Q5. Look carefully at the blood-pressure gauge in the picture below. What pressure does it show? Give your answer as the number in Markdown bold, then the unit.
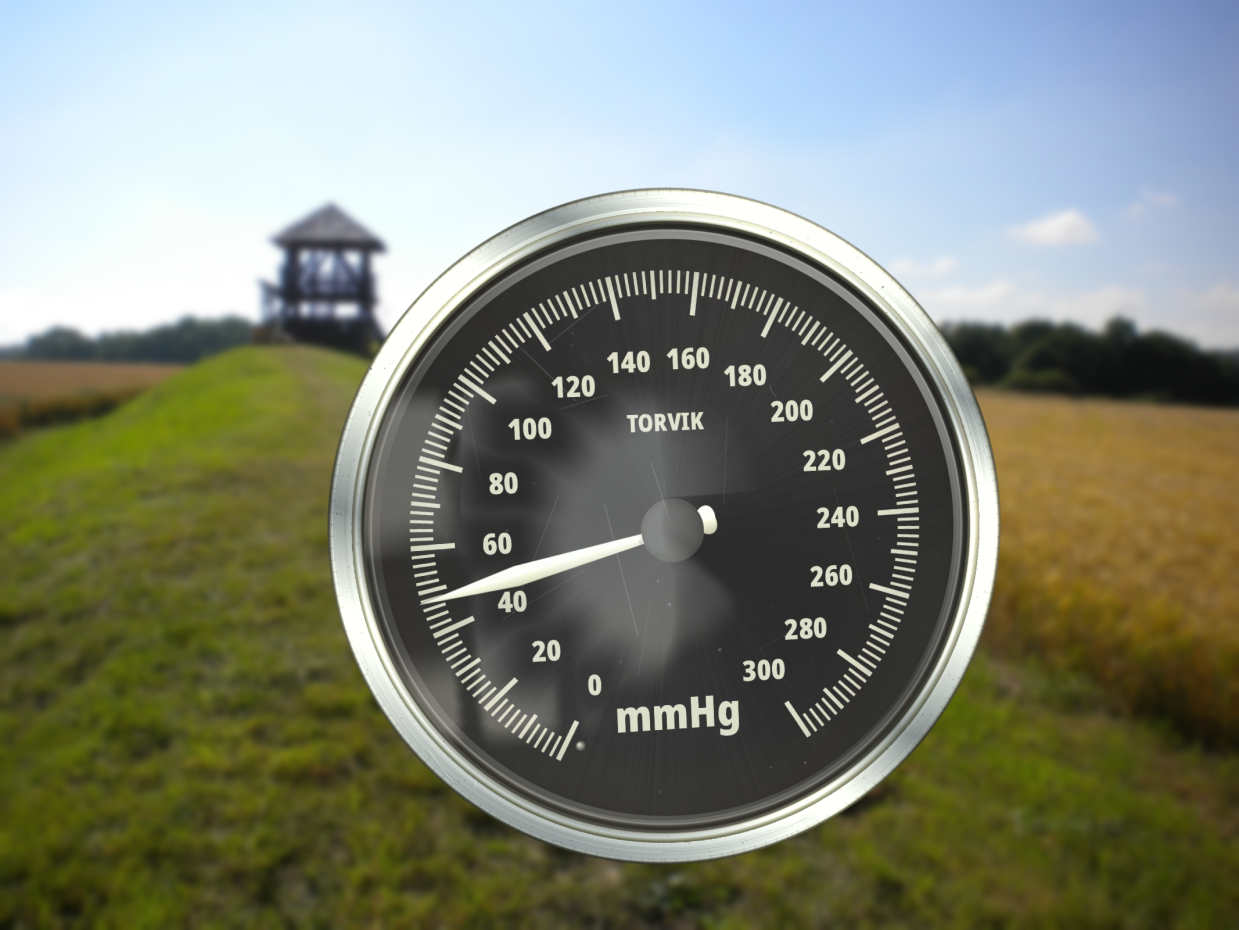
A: **48** mmHg
